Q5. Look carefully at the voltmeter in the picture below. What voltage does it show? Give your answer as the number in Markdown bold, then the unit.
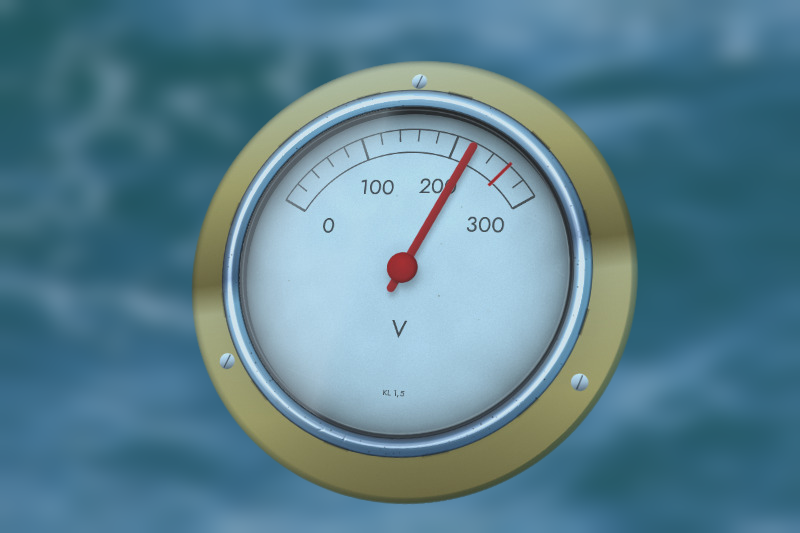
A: **220** V
